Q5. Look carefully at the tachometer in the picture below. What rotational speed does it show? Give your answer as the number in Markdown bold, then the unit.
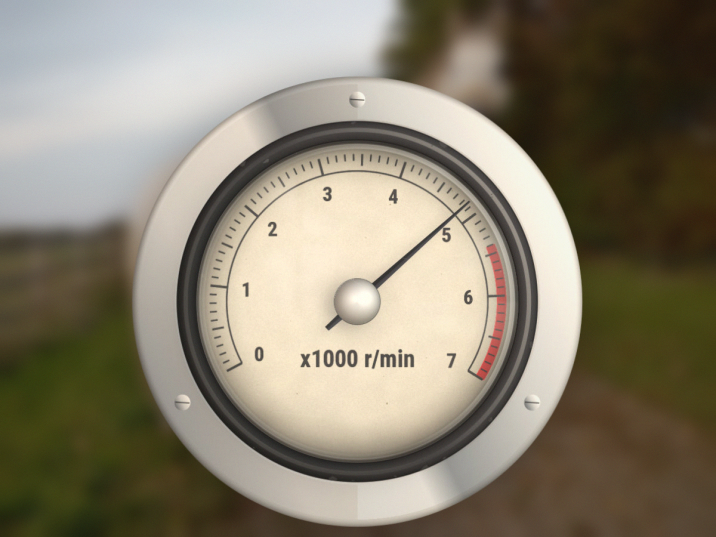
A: **4850** rpm
